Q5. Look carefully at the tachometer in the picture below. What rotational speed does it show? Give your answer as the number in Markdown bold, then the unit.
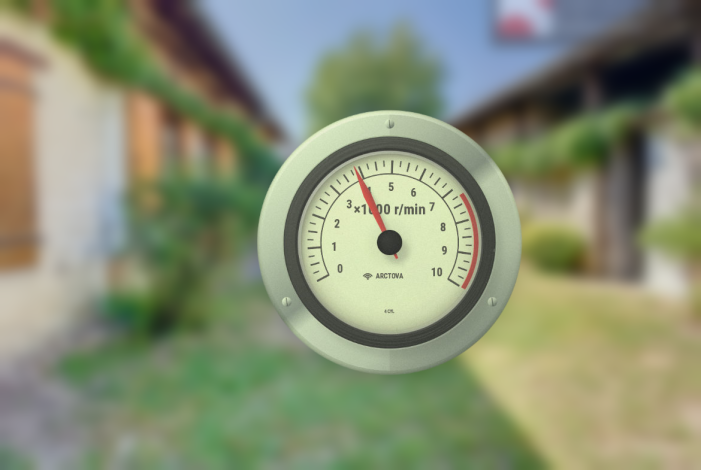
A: **3875** rpm
